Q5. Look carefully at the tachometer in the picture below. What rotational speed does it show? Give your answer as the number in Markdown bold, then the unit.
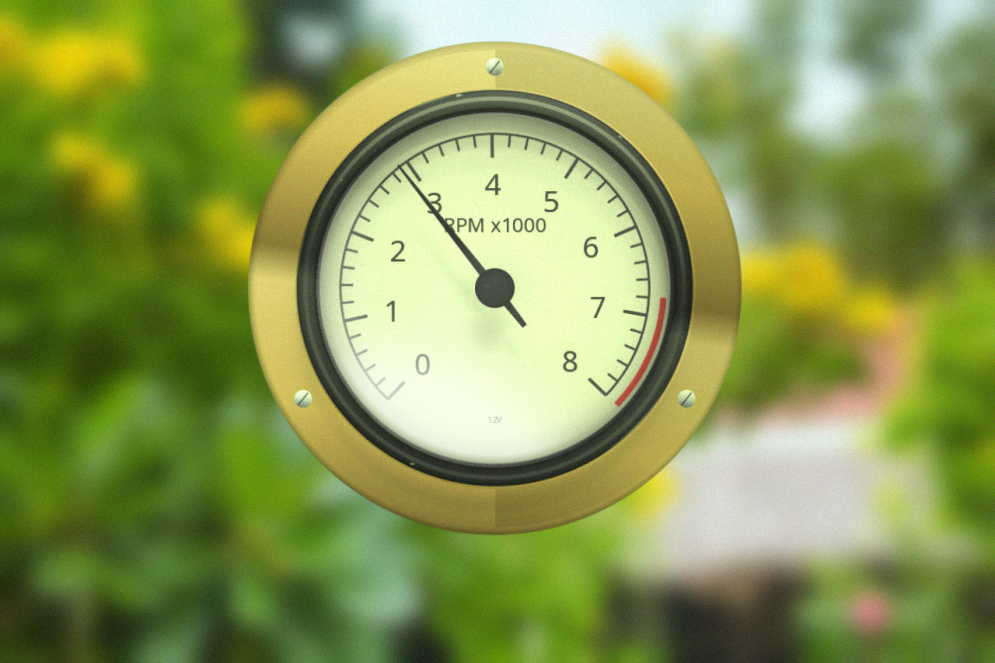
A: **2900** rpm
